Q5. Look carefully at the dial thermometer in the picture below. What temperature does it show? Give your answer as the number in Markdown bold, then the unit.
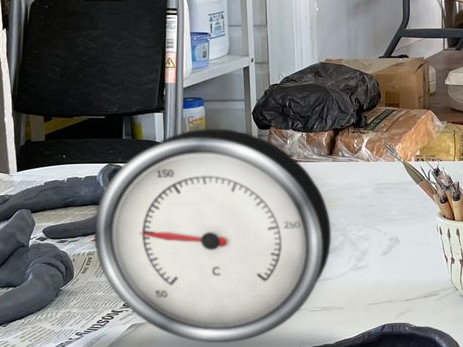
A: **100** °C
